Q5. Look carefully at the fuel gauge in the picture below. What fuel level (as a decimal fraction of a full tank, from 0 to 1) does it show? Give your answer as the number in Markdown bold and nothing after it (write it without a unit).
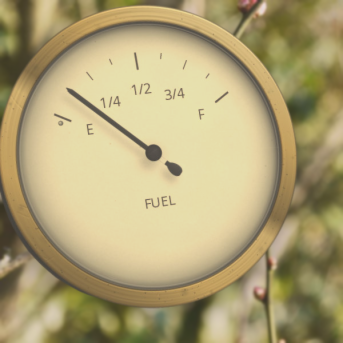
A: **0.125**
